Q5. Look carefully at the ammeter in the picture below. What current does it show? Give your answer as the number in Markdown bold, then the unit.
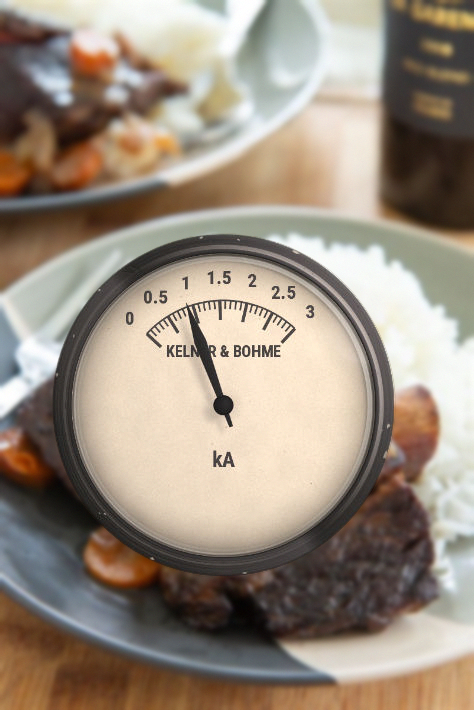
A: **0.9** kA
